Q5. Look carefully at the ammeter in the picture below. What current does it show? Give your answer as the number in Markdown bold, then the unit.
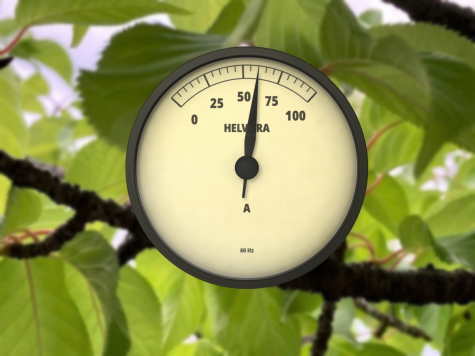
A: **60** A
